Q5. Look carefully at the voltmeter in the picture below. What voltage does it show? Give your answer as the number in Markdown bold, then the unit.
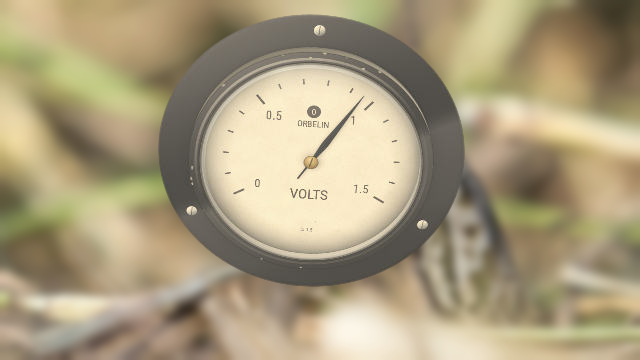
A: **0.95** V
